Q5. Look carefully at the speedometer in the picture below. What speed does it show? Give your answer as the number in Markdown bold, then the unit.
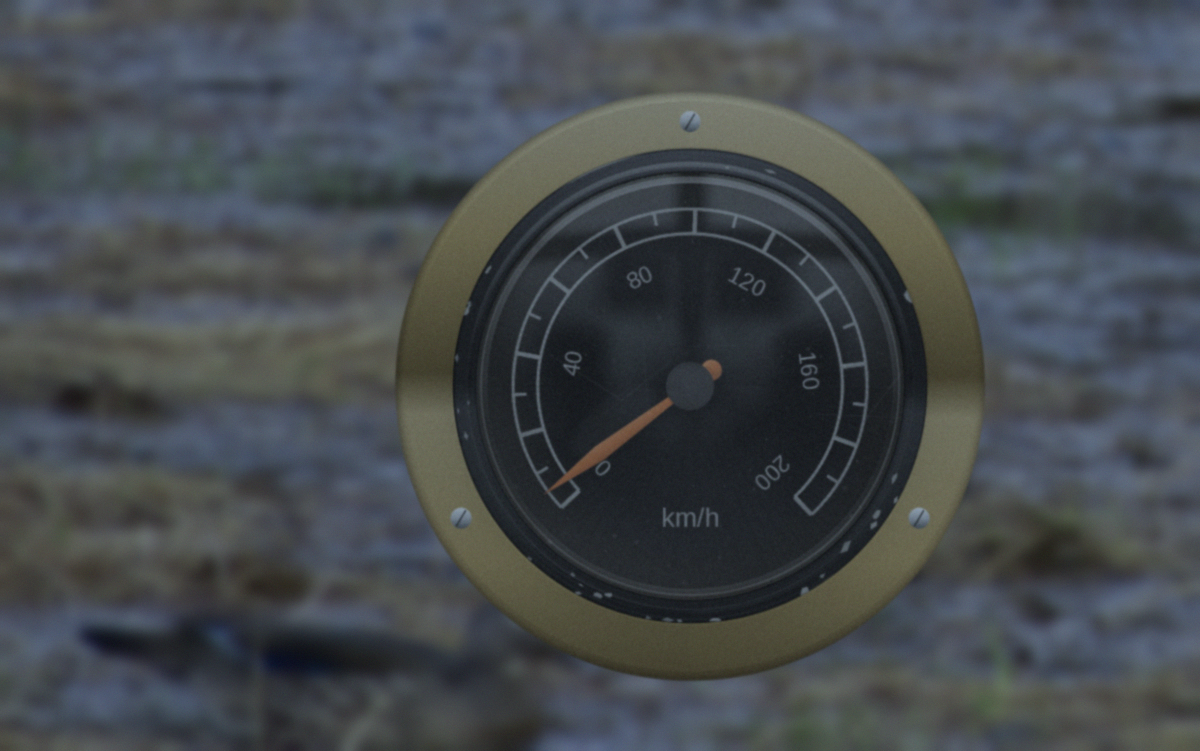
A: **5** km/h
